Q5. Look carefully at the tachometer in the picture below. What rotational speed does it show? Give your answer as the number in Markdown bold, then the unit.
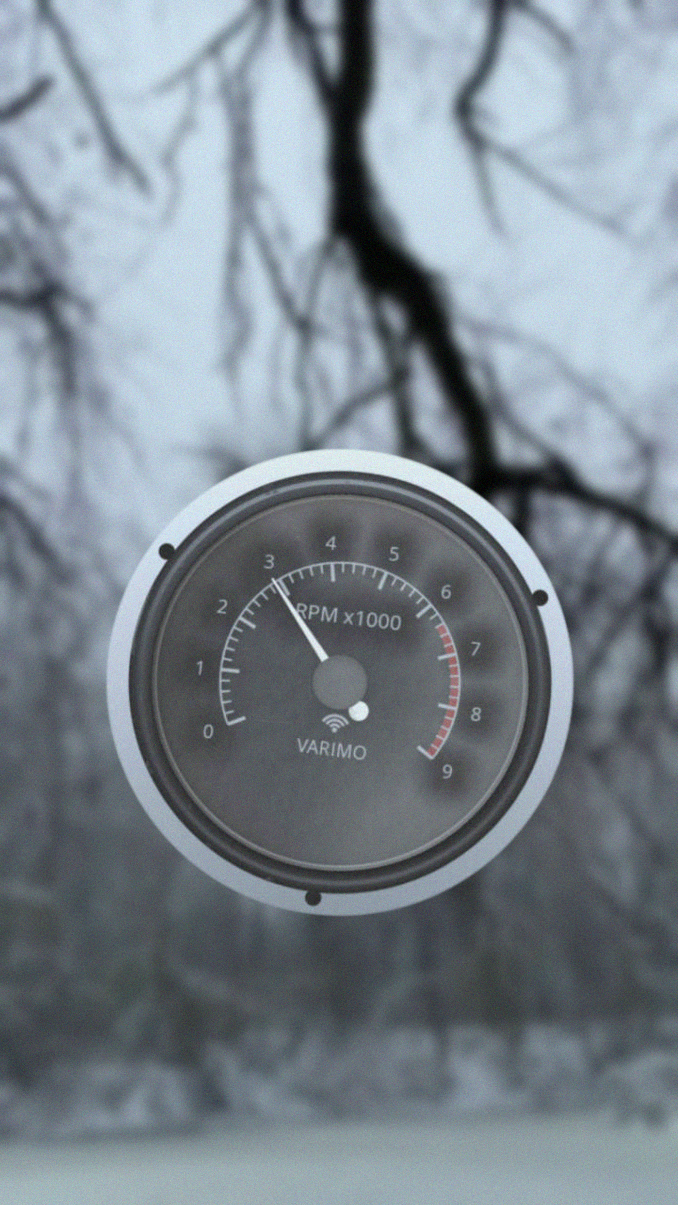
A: **2900** rpm
